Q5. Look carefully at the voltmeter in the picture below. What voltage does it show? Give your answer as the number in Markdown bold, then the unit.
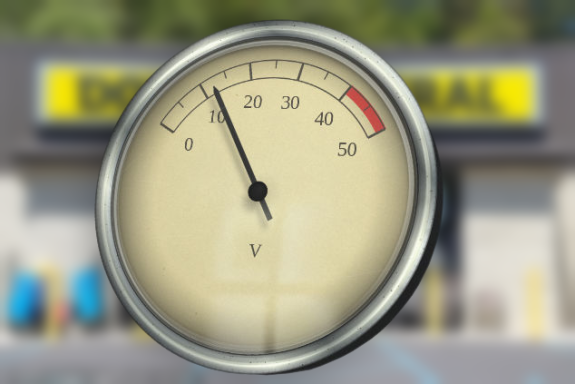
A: **12.5** V
